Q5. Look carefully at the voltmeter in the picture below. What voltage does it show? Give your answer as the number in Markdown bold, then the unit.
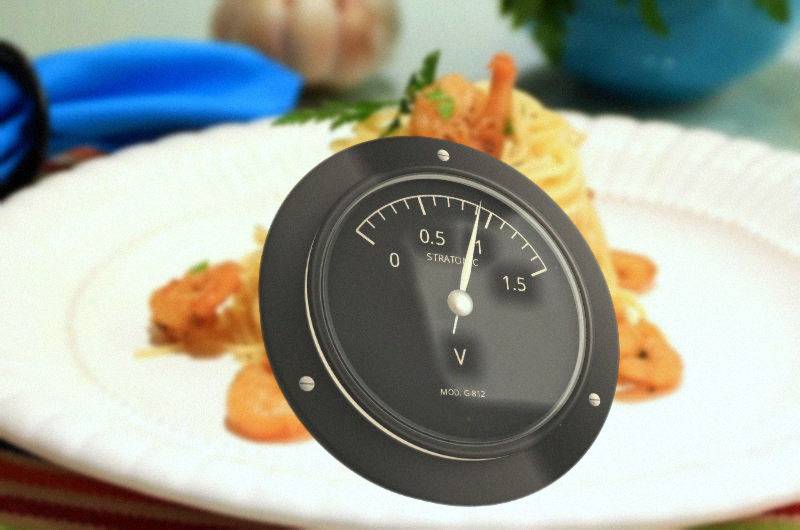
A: **0.9** V
